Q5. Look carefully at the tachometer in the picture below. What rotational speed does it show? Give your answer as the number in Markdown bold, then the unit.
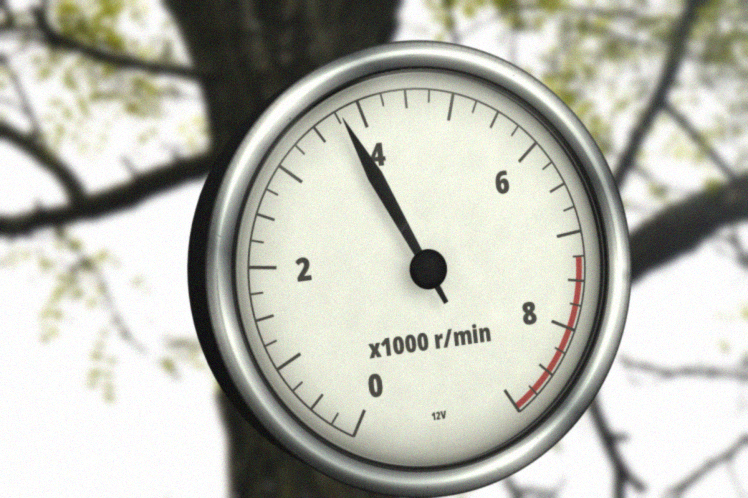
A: **3750** rpm
